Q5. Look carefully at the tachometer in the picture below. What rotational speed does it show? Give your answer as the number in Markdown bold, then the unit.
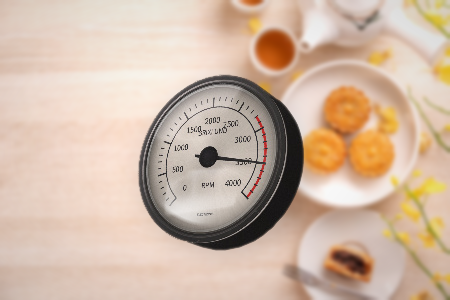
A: **3500** rpm
